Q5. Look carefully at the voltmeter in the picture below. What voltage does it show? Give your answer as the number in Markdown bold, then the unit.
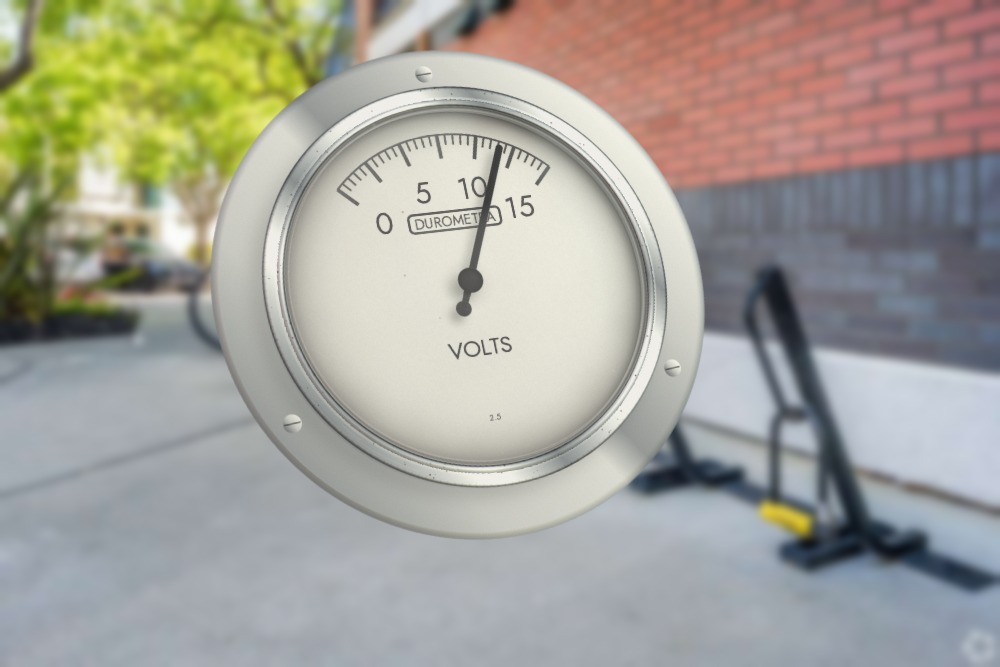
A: **11.5** V
